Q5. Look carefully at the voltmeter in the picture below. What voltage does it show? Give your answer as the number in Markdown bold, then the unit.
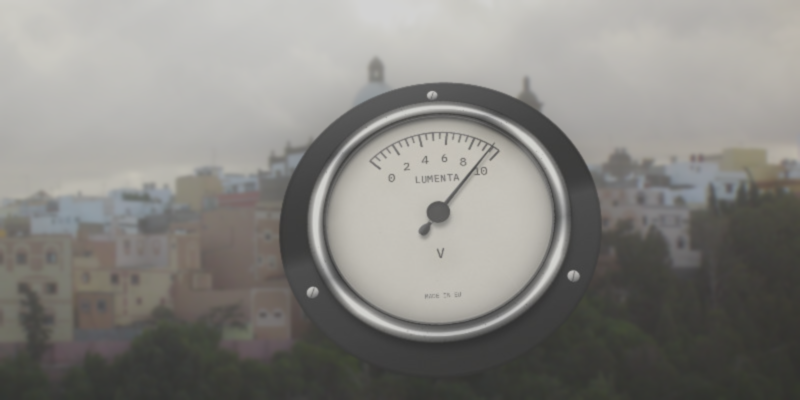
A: **9.5** V
